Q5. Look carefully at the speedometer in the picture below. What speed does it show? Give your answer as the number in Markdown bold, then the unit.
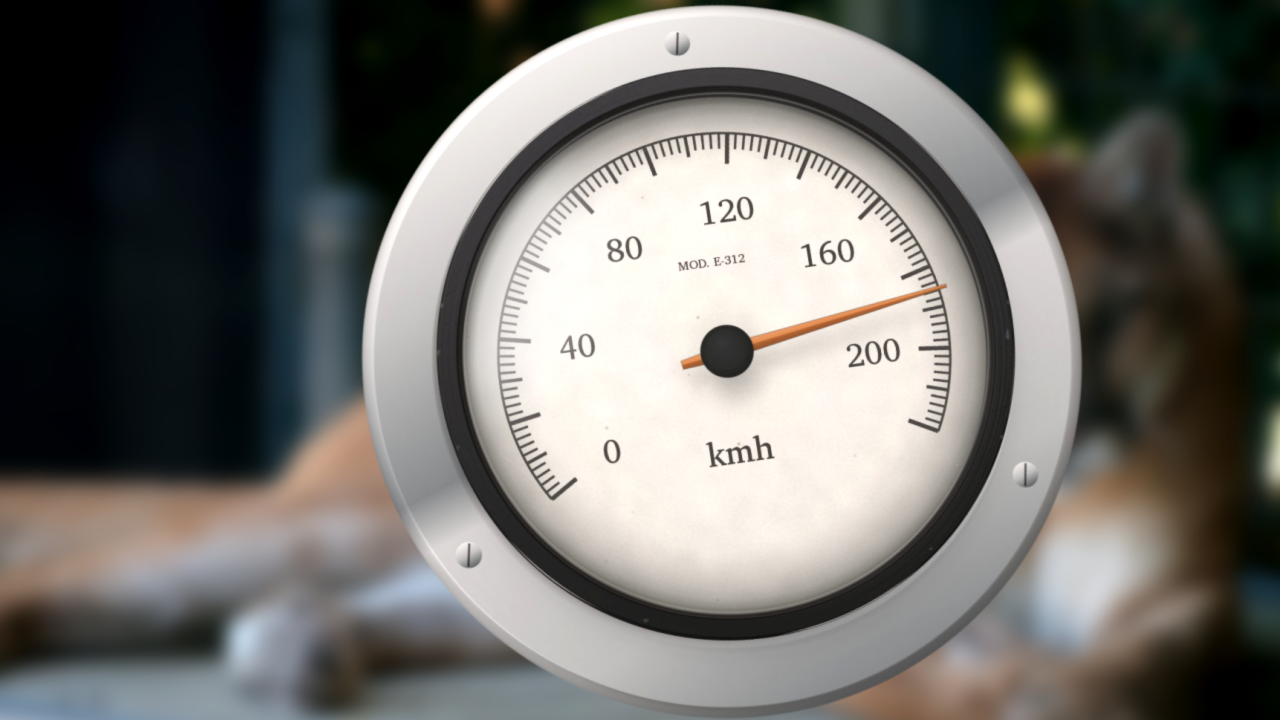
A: **186** km/h
